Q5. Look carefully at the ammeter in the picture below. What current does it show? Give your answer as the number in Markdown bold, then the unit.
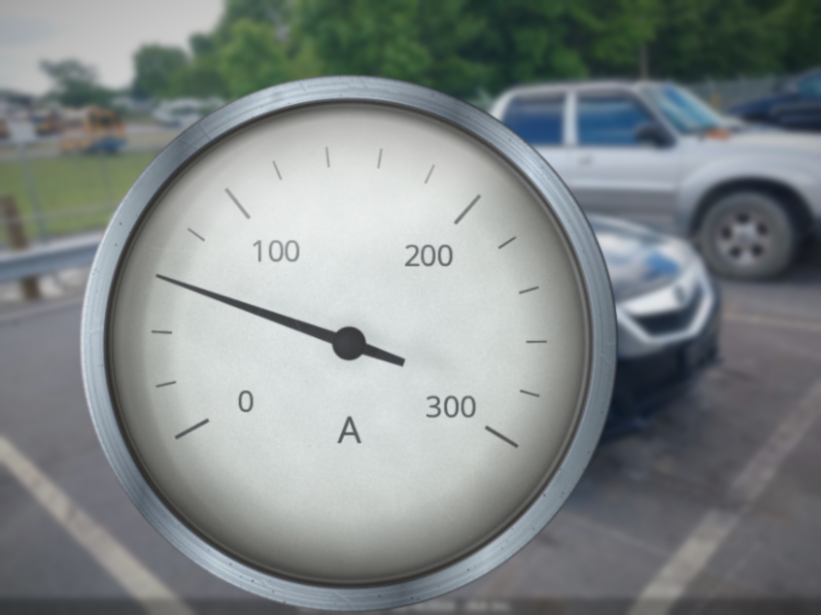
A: **60** A
